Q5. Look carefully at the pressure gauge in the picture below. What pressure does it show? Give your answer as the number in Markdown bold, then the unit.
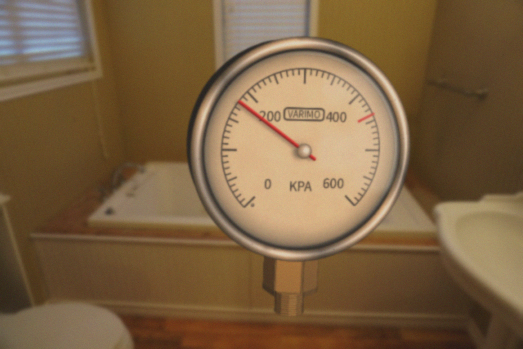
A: **180** kPa
